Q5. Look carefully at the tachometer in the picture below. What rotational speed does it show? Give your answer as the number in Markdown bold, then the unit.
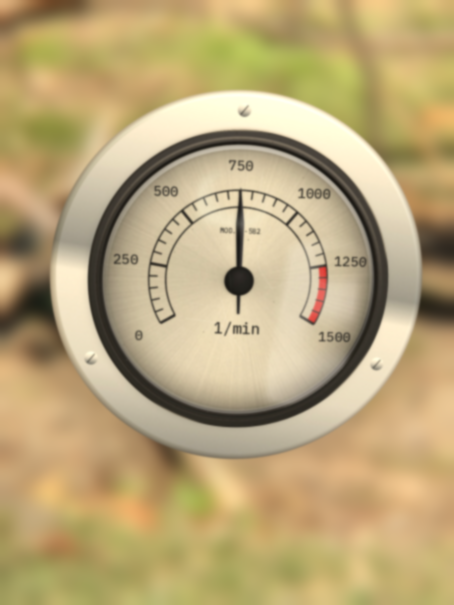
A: **750** rpm
